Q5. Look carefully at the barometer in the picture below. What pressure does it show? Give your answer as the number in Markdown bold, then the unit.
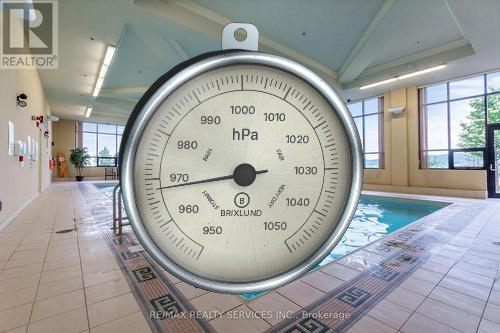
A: **968** hPa
